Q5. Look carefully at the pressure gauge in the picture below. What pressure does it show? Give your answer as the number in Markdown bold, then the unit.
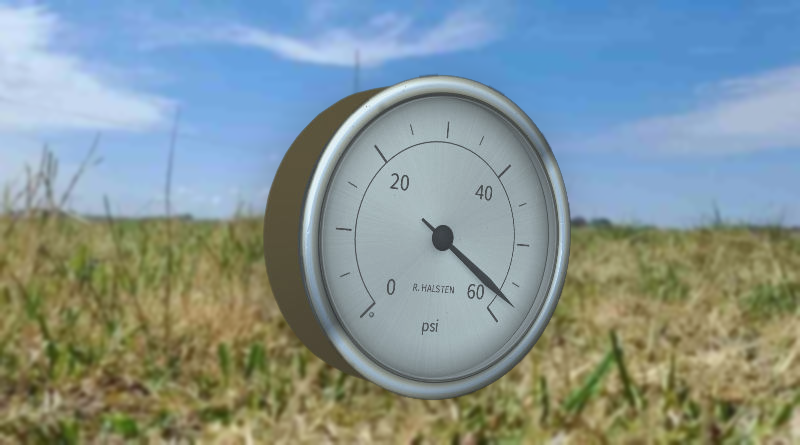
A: **57.5** psi
